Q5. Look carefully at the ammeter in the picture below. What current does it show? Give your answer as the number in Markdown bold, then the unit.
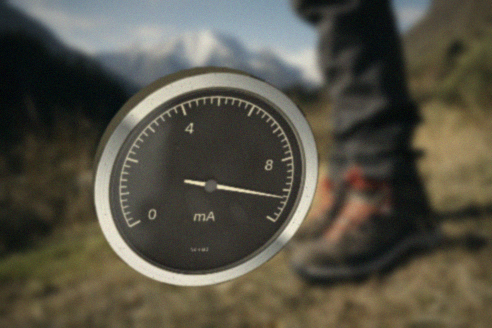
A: **9.2** mA
